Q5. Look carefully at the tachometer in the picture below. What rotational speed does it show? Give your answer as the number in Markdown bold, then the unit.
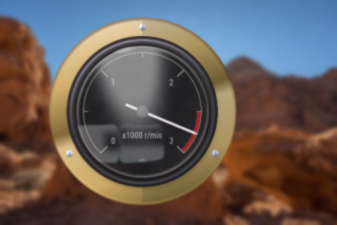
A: **2750** rpm
